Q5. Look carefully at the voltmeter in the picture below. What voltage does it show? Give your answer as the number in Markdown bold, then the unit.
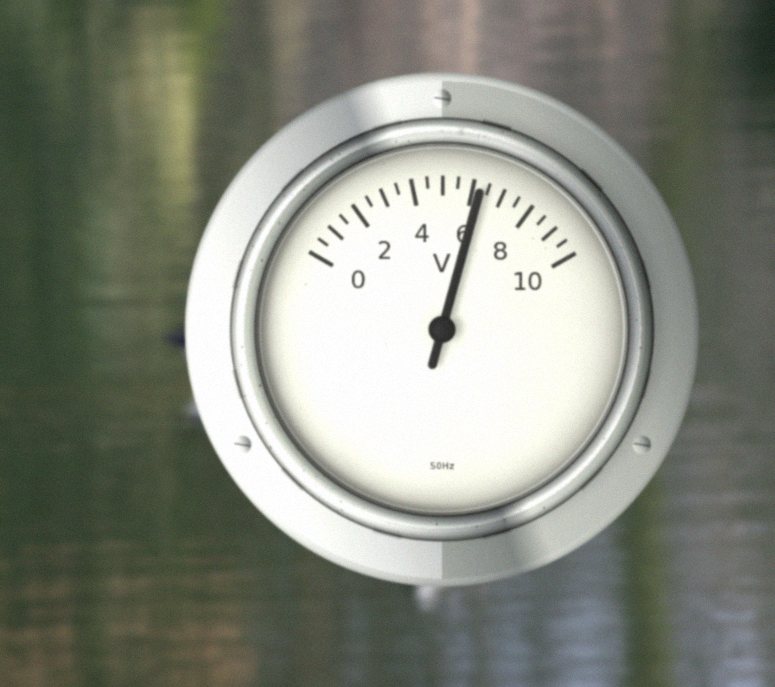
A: **6.25** V
